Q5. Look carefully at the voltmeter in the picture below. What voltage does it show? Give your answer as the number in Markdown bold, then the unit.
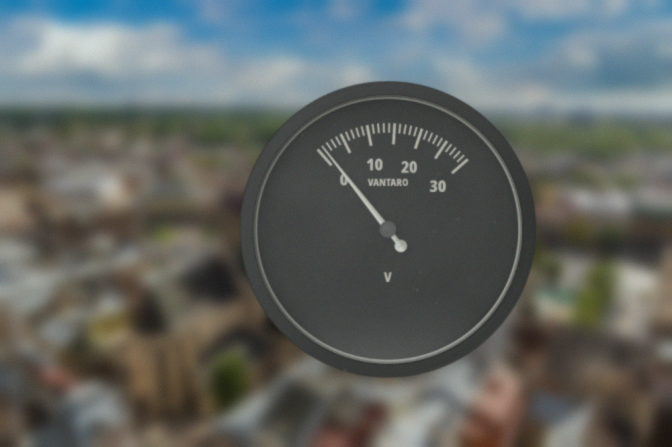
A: **1** V
